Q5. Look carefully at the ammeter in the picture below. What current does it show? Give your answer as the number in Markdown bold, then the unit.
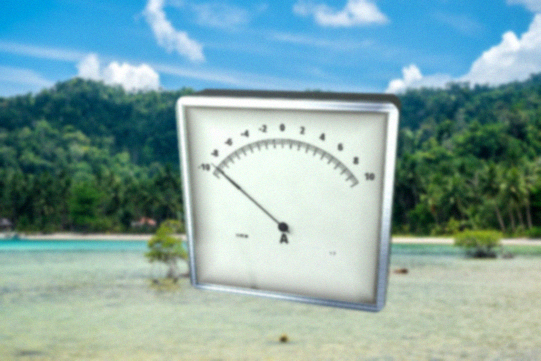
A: **-9** A
